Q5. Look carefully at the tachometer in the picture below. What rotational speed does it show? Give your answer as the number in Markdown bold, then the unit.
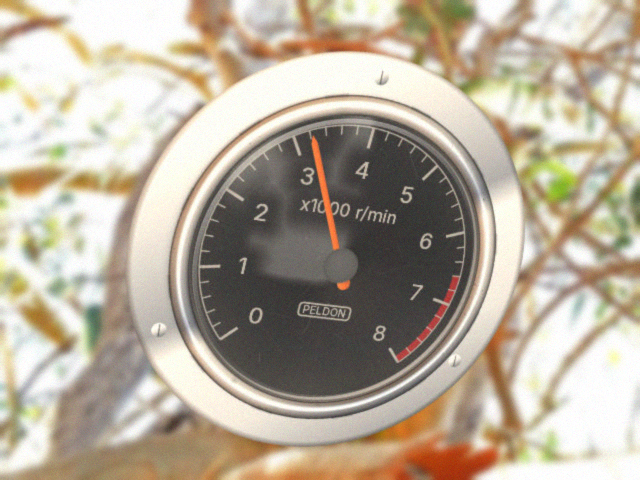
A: **3200** rpm
